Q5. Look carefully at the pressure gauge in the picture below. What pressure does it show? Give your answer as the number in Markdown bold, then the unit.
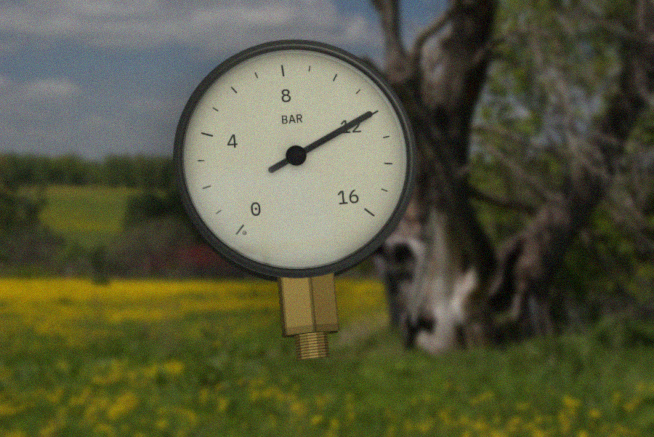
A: **12** bar
